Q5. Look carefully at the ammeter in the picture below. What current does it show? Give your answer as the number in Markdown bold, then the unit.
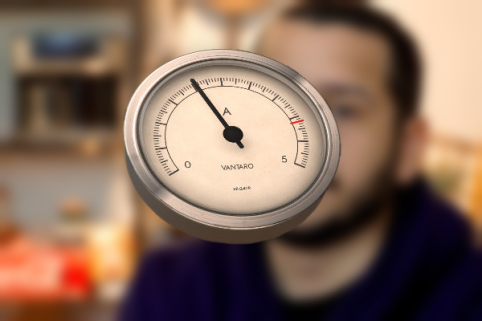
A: **2** A
